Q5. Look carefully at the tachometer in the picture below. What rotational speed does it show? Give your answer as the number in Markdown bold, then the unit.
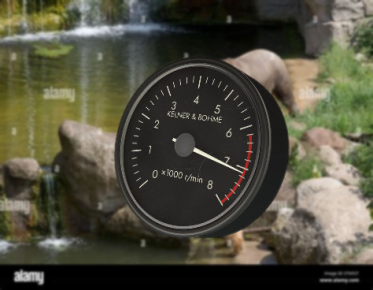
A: **7100** rpm
